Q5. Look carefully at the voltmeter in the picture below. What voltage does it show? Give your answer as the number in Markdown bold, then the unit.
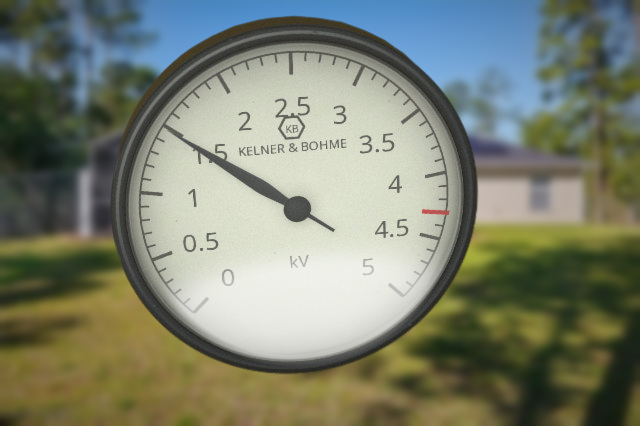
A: **1.5** kV
